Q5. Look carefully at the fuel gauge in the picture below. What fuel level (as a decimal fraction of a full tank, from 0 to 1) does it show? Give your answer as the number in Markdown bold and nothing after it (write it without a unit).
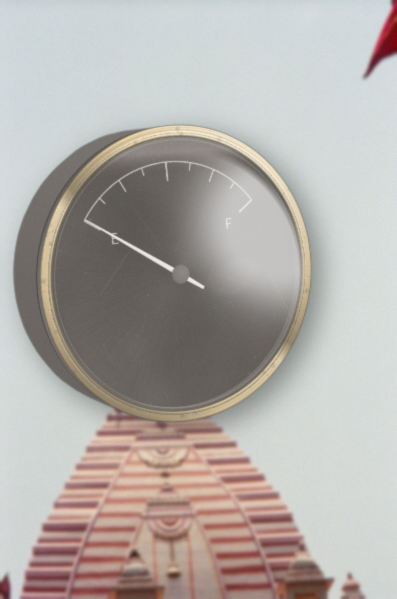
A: **0**
